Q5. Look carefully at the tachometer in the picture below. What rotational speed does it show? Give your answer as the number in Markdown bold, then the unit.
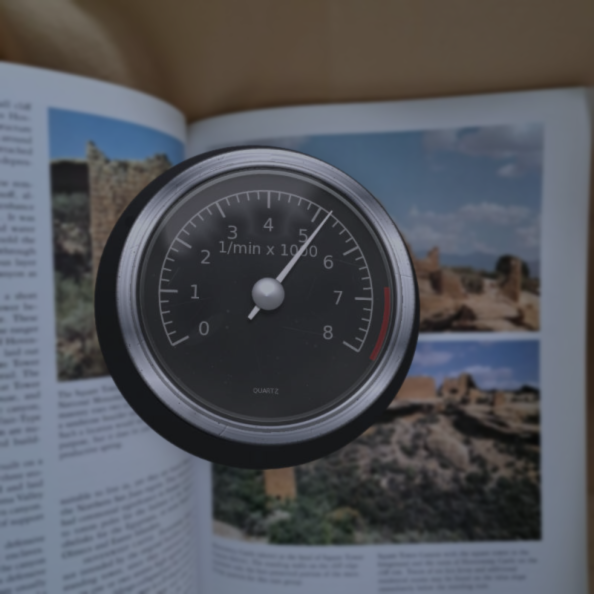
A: **5200** rpm
